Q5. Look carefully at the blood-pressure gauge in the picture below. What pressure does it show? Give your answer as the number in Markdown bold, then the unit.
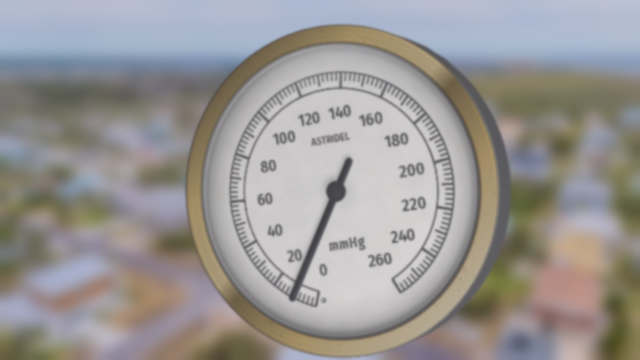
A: **10** mmHg
